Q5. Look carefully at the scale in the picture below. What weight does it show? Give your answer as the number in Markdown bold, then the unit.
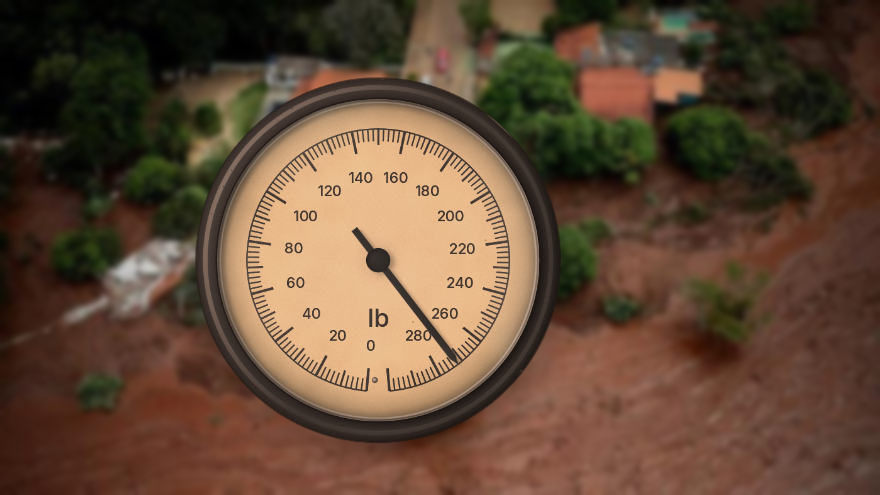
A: **272** lb
